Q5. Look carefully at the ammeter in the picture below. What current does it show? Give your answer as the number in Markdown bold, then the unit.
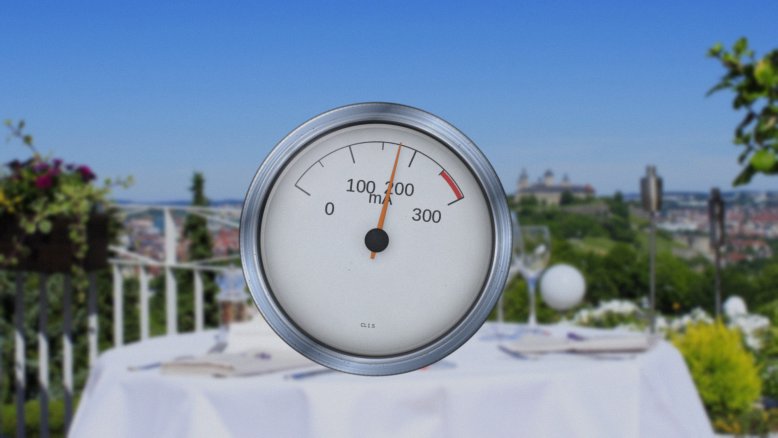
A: **175** mA
